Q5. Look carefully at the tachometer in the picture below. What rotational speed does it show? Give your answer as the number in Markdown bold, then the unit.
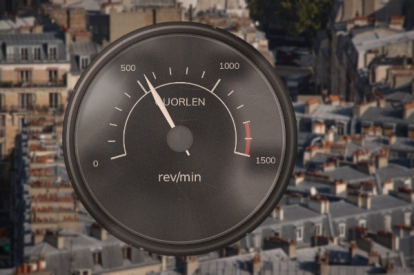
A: **550** rpm
